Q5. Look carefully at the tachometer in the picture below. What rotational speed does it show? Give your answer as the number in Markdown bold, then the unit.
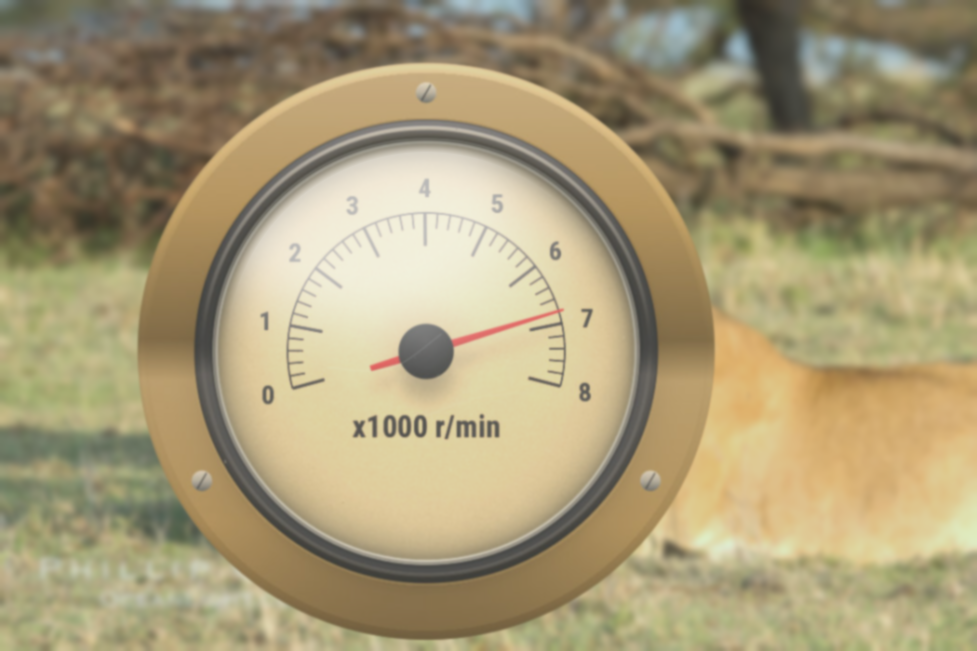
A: **6800** rpm
